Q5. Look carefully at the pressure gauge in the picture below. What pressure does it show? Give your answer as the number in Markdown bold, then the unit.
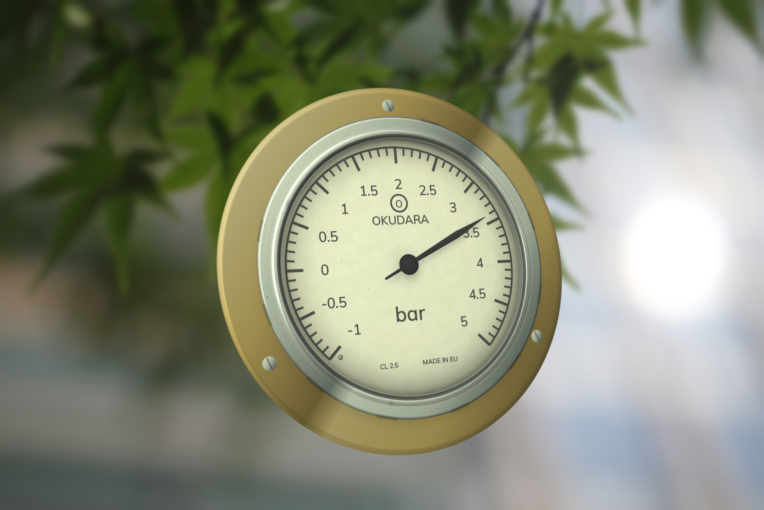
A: **3.4** bar
